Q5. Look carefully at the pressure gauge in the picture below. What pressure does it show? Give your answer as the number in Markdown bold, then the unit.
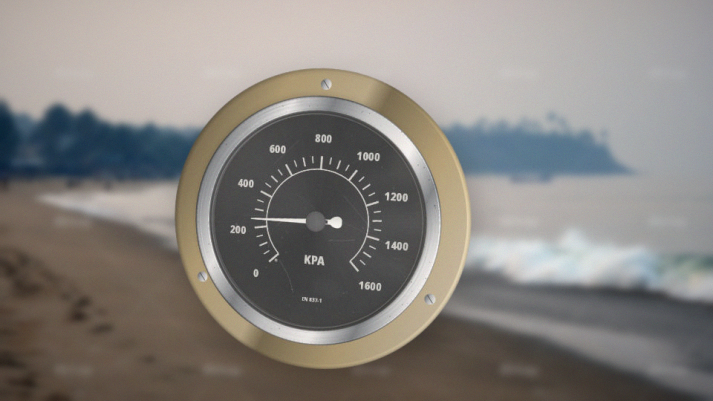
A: **250** kPa
